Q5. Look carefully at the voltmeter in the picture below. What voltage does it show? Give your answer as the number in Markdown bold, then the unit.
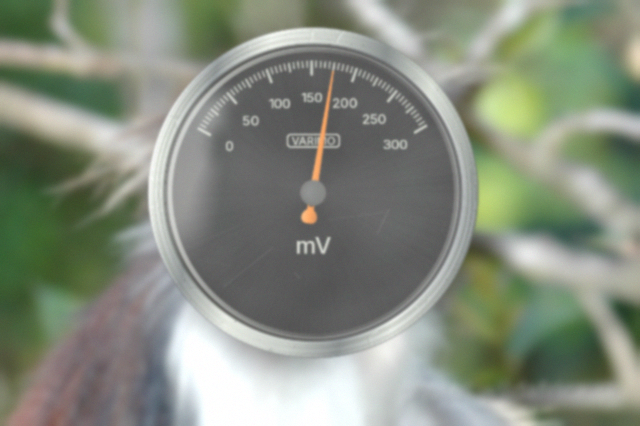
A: **175** mV
